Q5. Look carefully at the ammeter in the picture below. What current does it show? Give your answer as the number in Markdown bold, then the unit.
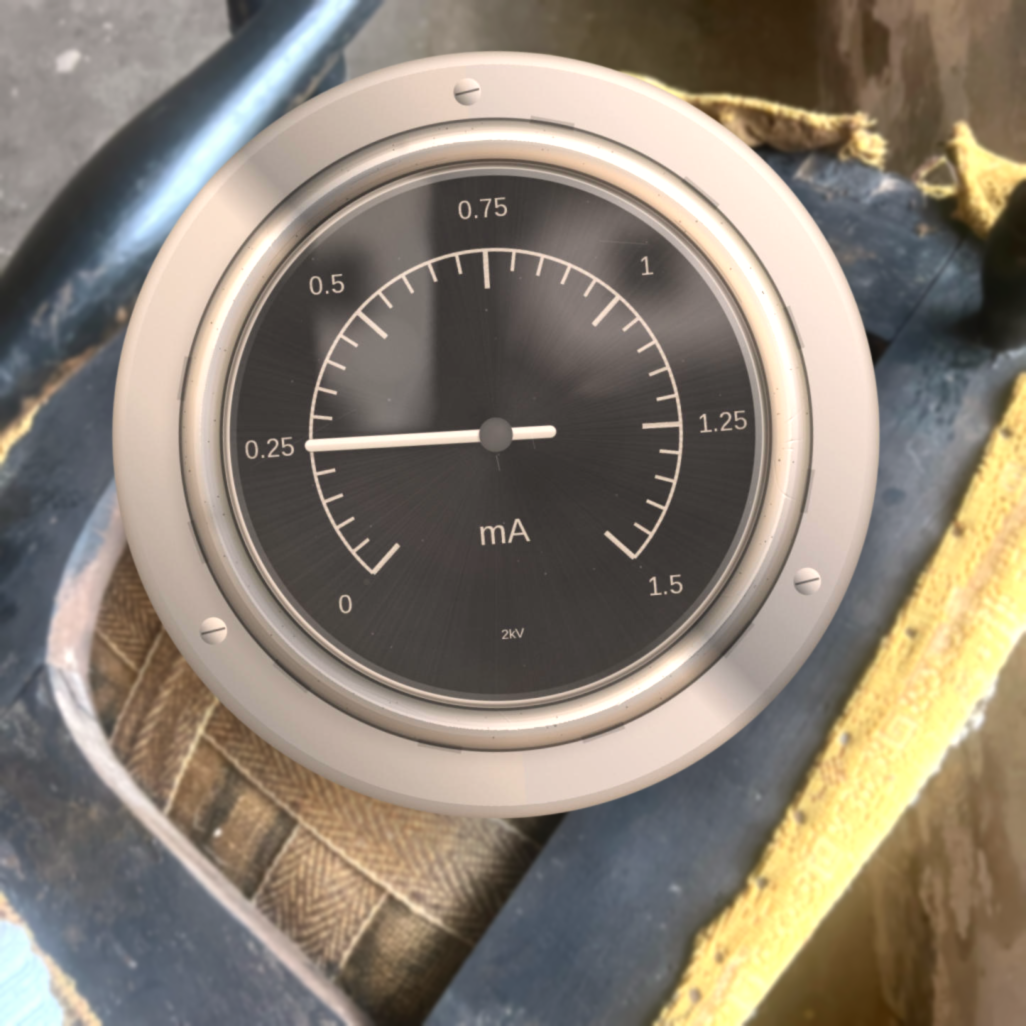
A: **0.25** mA
